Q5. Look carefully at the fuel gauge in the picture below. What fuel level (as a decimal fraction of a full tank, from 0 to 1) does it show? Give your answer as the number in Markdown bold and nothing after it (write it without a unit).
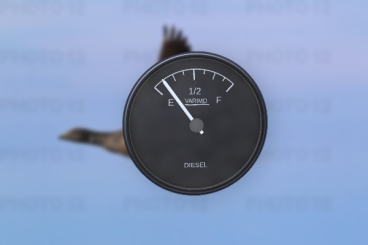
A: **0.125**
